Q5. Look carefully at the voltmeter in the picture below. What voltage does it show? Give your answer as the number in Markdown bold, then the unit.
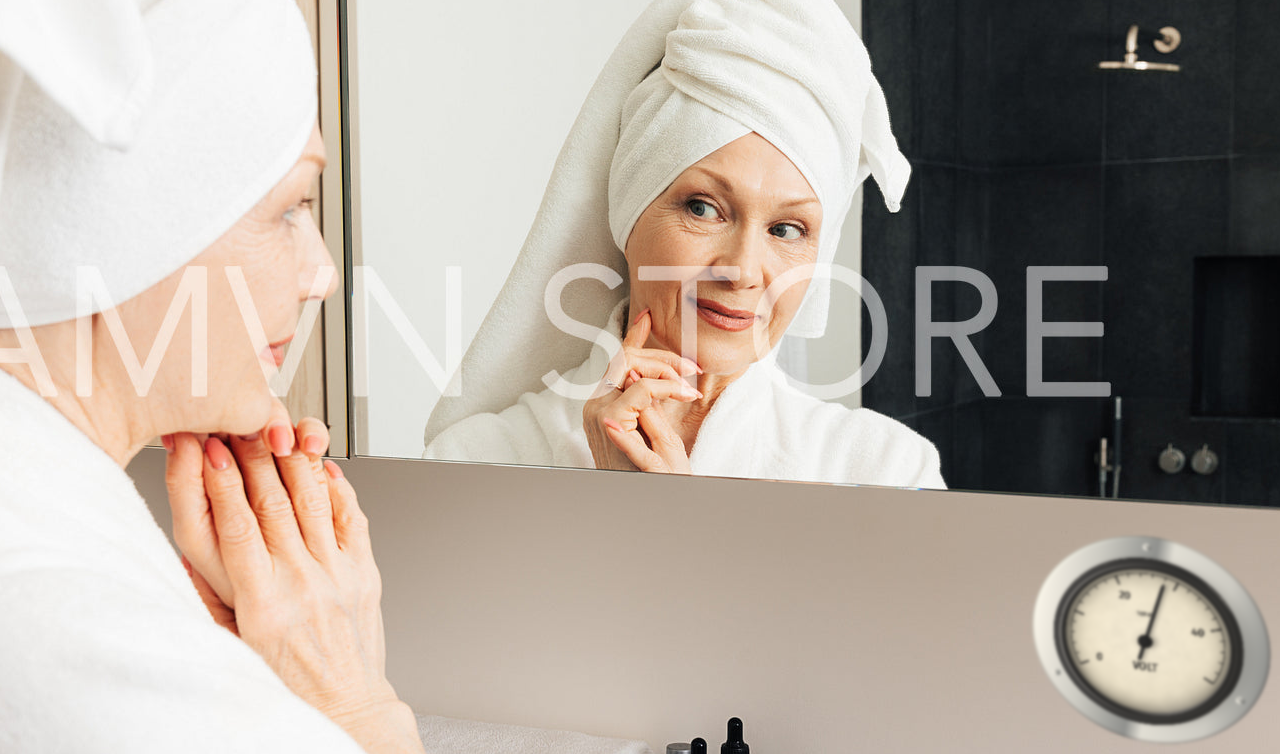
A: **28** V
